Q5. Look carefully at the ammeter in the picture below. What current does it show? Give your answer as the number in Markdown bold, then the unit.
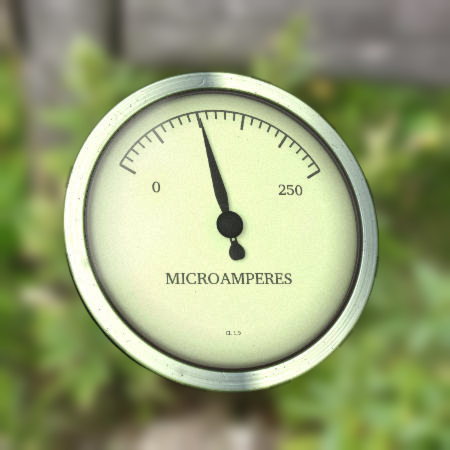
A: **100** µA
